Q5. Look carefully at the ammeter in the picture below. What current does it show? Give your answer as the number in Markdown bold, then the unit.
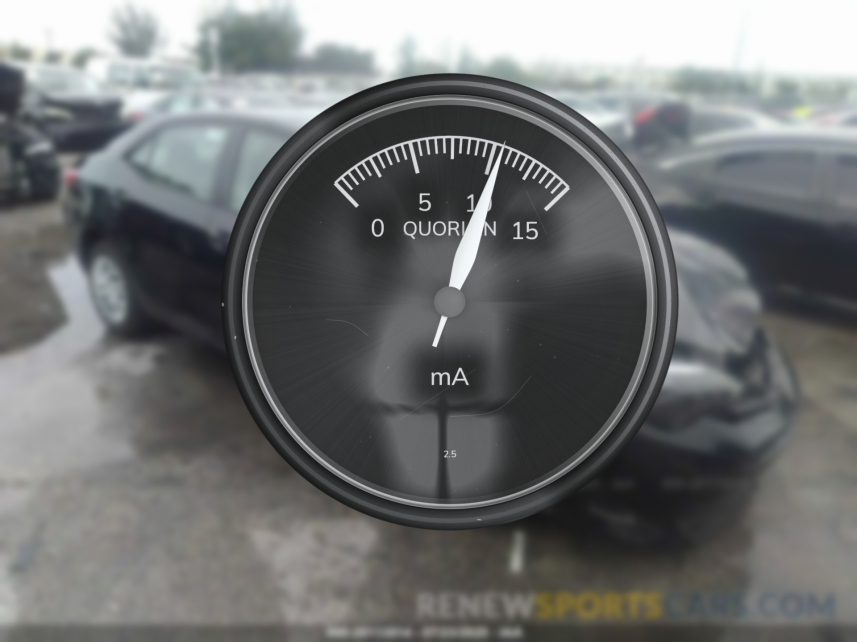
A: **10.5** mA
